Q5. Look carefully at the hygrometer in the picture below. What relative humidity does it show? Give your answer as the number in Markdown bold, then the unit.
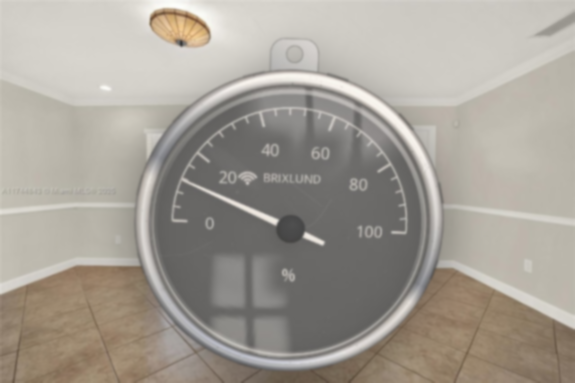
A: **12** %
